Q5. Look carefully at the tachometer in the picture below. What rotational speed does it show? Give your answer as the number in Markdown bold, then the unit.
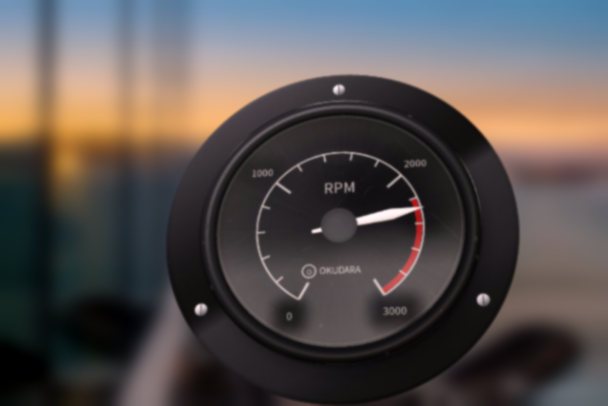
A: **2300** rpm
